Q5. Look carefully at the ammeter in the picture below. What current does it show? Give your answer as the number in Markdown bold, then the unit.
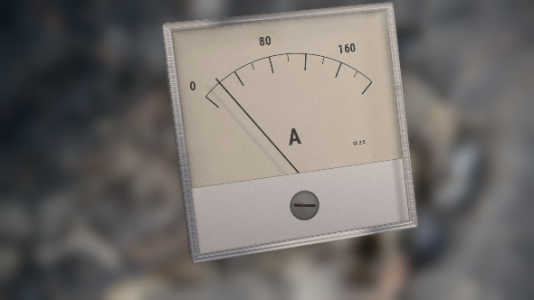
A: **20** A
